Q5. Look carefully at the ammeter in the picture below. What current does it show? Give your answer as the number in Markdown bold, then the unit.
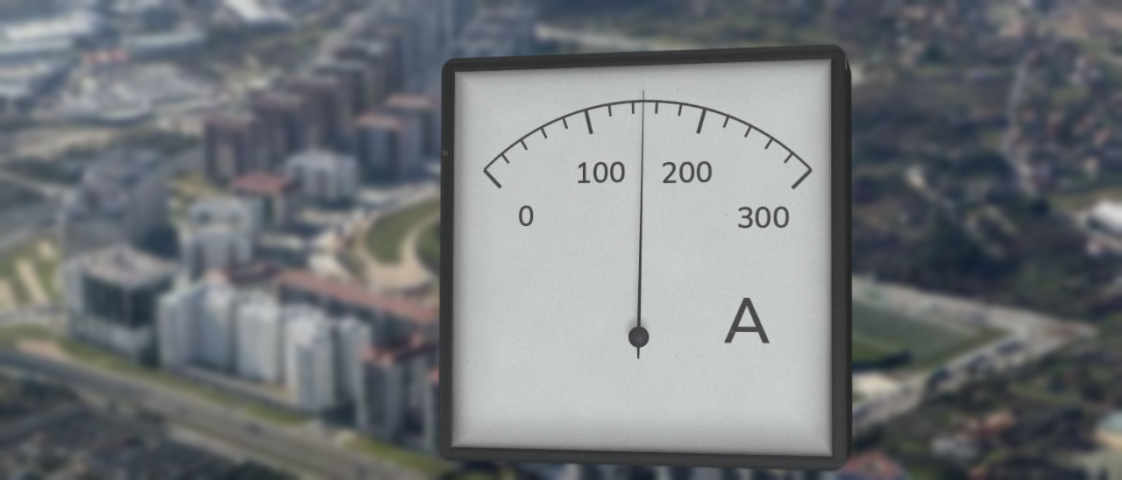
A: **150** A
